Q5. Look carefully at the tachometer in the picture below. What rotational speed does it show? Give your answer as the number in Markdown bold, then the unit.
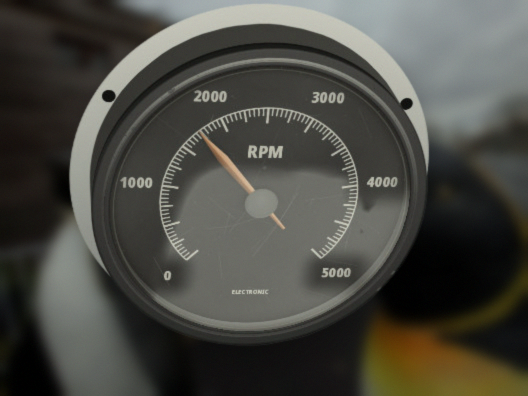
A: **1750** rpm
